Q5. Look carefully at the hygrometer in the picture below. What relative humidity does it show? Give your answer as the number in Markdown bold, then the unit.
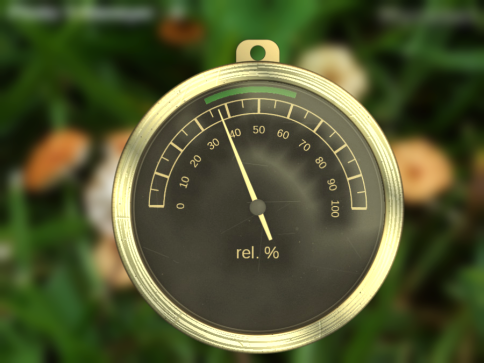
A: **37.5** %
